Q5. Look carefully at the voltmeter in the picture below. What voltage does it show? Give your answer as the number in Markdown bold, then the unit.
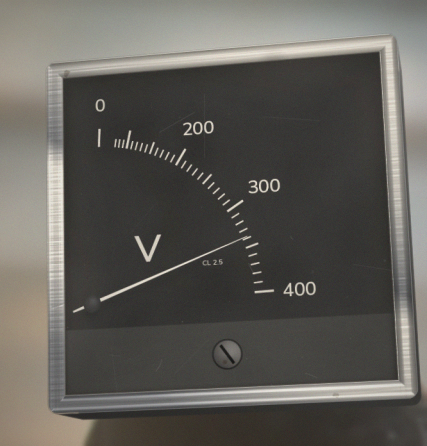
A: **340** V
